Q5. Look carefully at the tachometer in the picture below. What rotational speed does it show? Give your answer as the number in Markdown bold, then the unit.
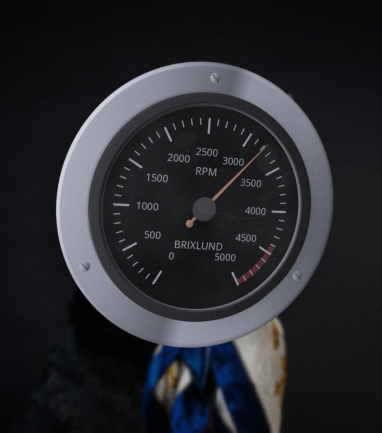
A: **3200** rpm
